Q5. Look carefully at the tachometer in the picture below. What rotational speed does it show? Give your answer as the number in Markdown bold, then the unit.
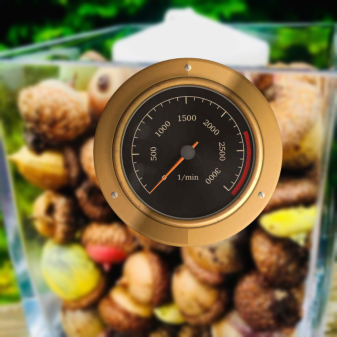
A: **0** rpm
